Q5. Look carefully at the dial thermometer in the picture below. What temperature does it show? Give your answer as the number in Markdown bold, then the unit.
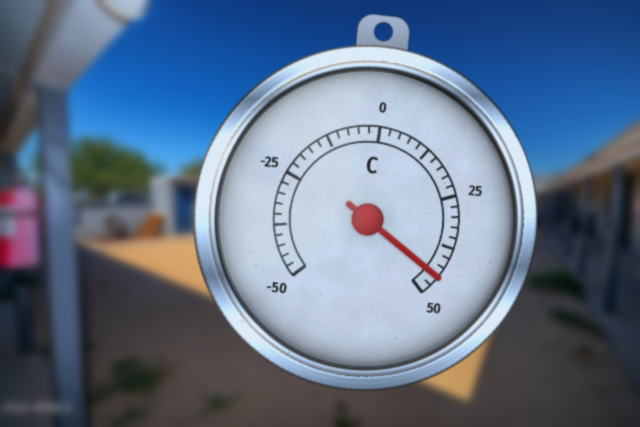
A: **45** °C
